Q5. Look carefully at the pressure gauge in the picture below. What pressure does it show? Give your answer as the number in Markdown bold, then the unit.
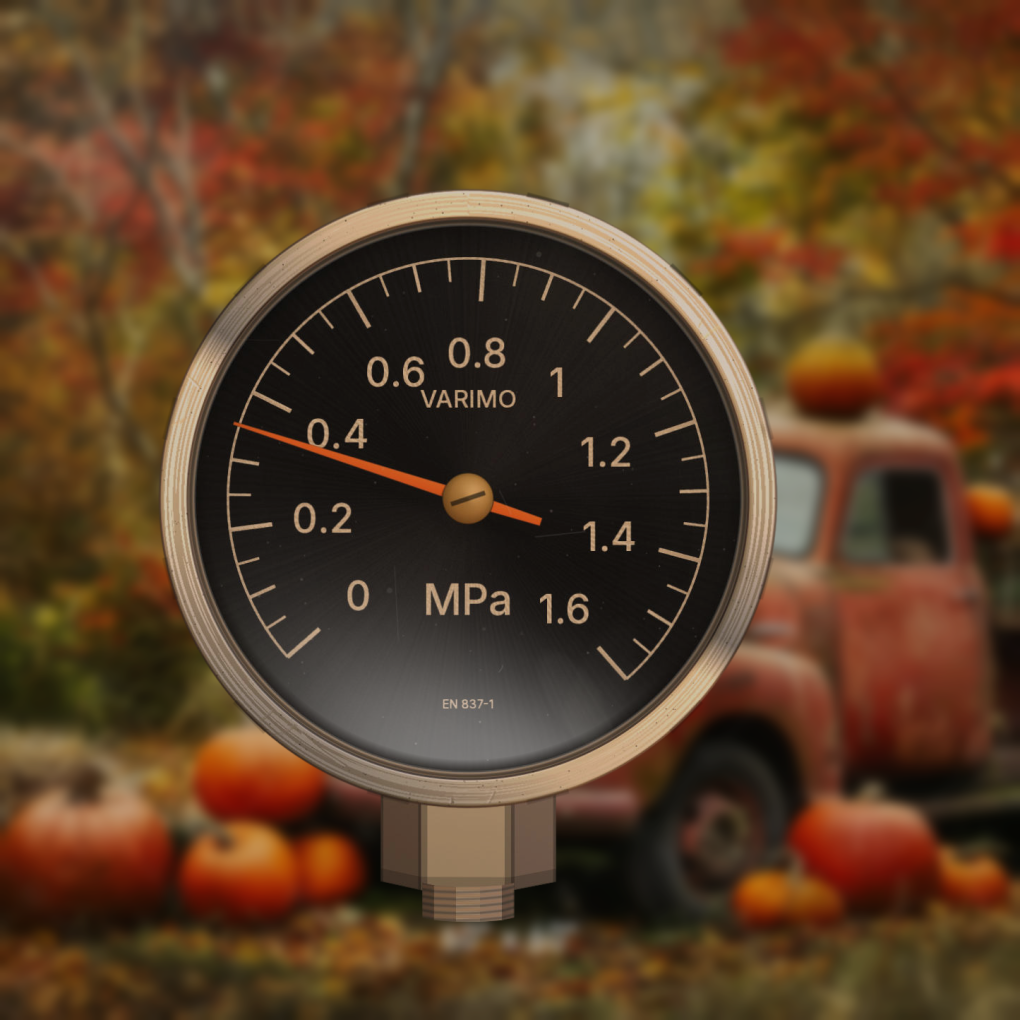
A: **0.35** MPa
